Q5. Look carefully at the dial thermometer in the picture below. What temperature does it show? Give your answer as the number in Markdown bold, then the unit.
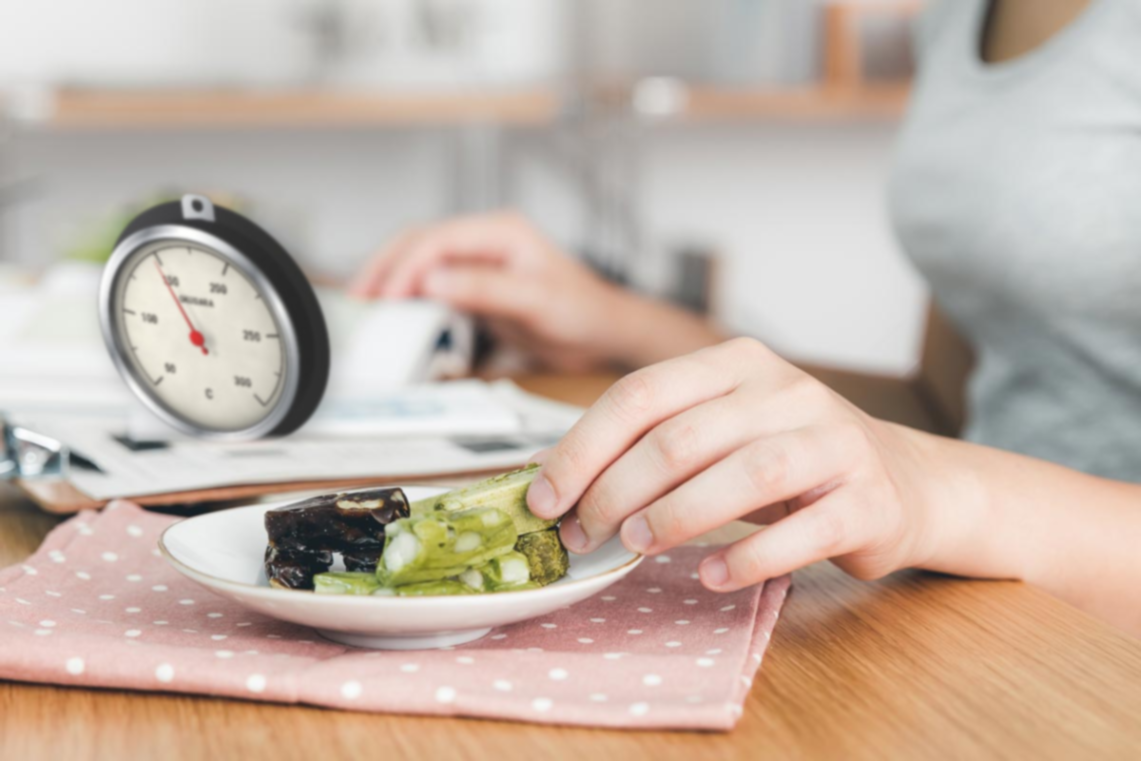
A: **150** °C
